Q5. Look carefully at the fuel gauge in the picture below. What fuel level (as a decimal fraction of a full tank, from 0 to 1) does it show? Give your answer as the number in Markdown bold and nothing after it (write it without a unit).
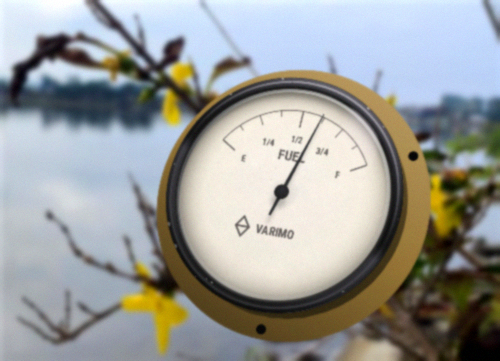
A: **0.625**
